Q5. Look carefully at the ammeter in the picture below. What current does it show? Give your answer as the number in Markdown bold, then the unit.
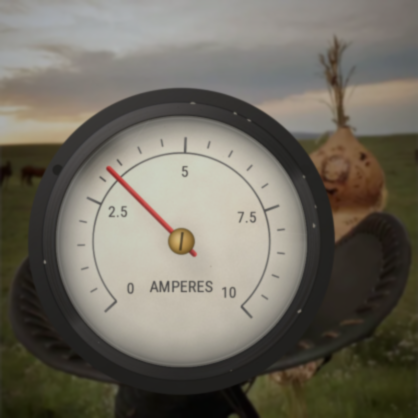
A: **3.25** A
